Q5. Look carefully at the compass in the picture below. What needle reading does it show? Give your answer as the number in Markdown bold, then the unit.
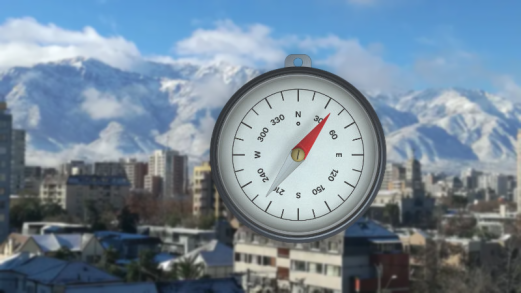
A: **37.5** °
